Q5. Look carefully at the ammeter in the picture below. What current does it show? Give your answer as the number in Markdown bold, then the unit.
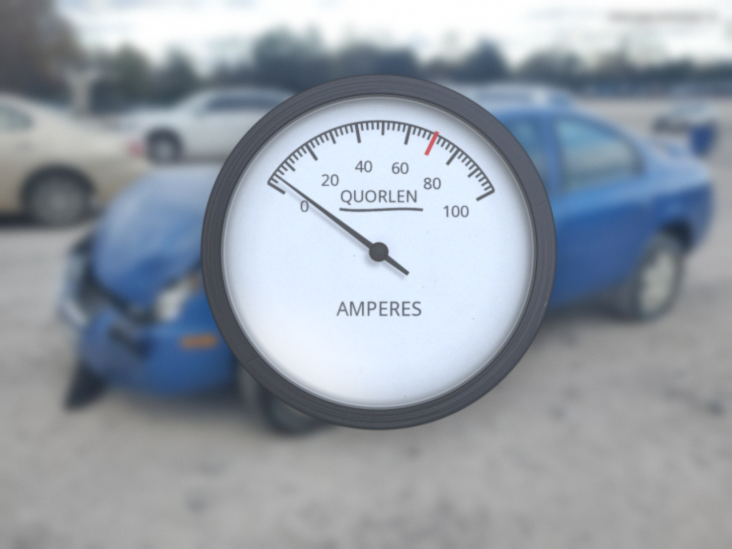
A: **4** A
